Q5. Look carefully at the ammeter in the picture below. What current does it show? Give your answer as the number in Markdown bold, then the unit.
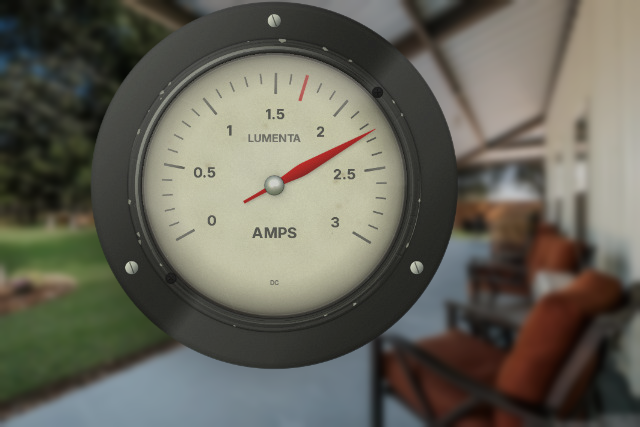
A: **2.25** A
